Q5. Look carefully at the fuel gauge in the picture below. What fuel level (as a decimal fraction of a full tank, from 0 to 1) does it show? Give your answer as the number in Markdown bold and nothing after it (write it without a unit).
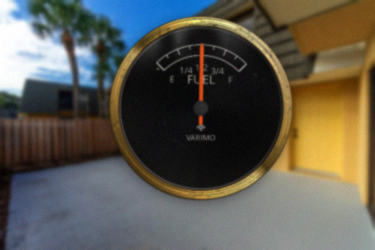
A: **0.5**
